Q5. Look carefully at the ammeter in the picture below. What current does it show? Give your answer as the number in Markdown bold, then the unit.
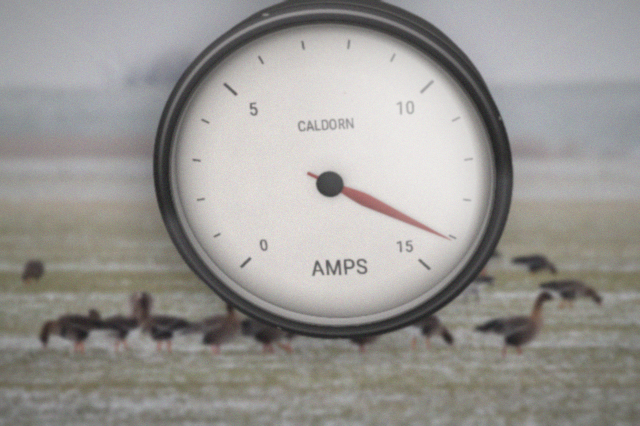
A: **14** A
